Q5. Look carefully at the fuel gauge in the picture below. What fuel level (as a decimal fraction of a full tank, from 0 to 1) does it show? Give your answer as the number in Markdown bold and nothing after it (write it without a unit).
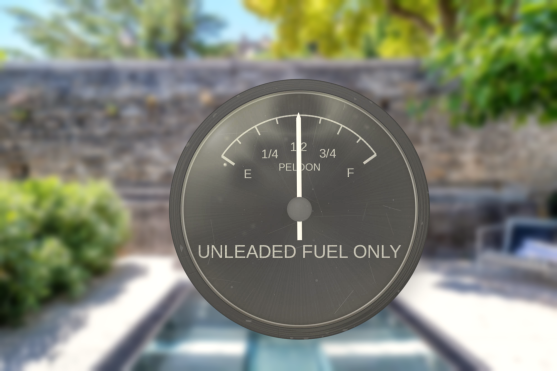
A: **0.5**
